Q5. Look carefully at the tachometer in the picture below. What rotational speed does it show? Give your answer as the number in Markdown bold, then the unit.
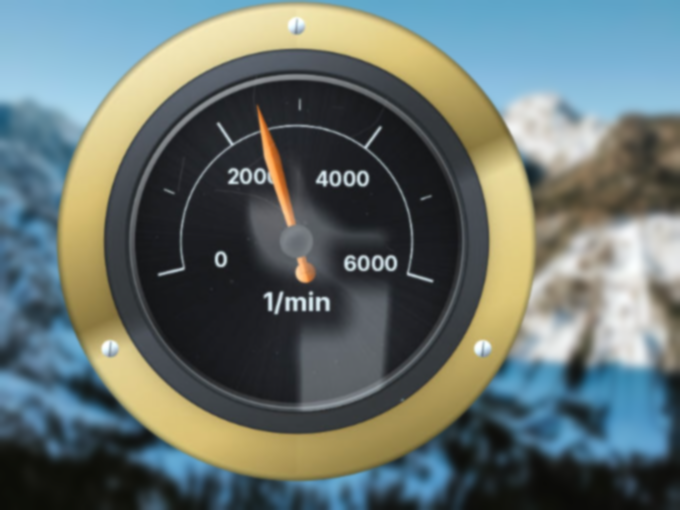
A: **2500** rpm
